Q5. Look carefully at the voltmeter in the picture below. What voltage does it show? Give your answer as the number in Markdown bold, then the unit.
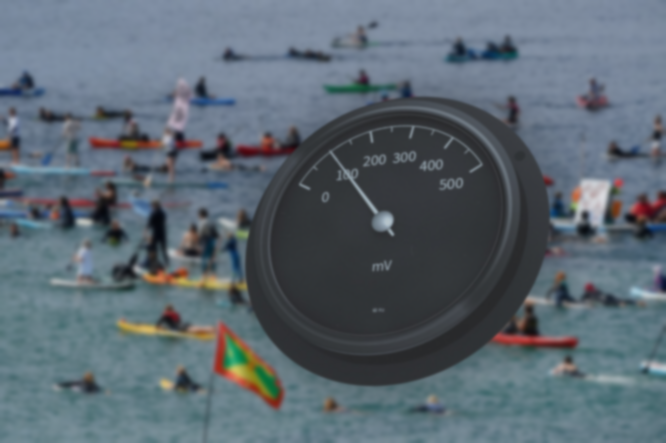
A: **100** mV
